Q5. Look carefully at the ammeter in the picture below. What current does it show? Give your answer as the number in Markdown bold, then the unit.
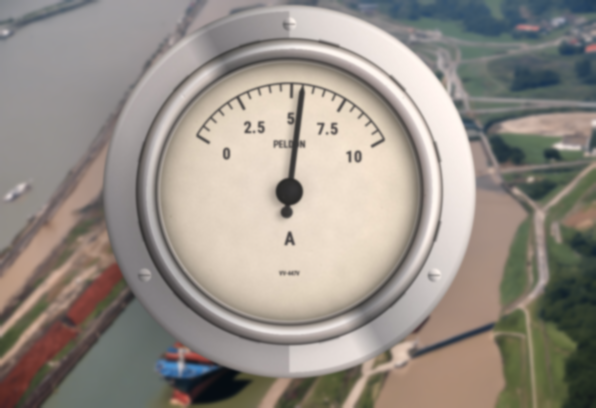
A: **5.5** A
